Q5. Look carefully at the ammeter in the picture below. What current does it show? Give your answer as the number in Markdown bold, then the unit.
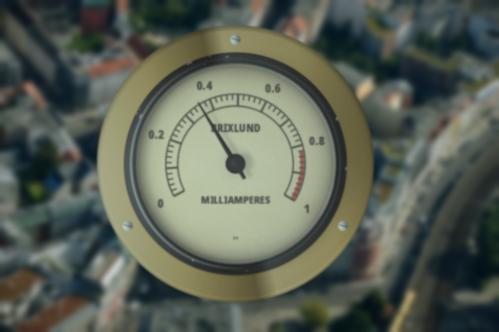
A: **0.36** mA
